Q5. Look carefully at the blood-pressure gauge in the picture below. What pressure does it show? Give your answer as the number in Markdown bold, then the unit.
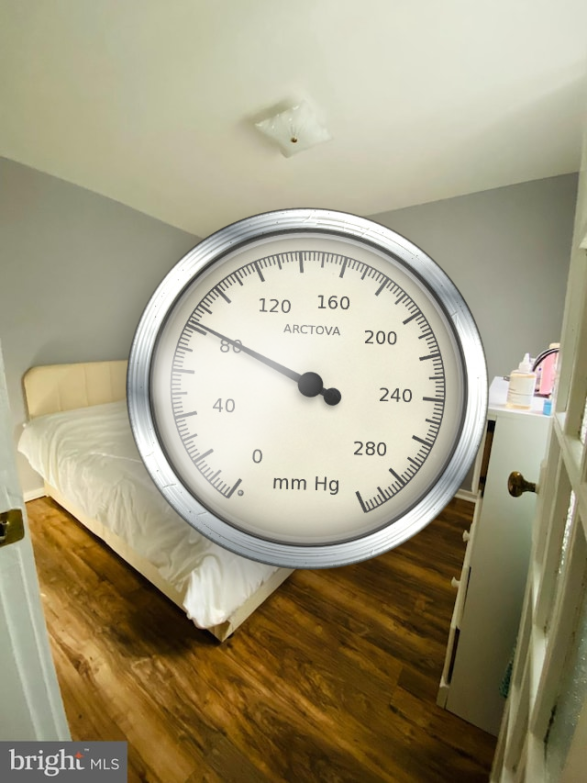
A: **82** mmHg
